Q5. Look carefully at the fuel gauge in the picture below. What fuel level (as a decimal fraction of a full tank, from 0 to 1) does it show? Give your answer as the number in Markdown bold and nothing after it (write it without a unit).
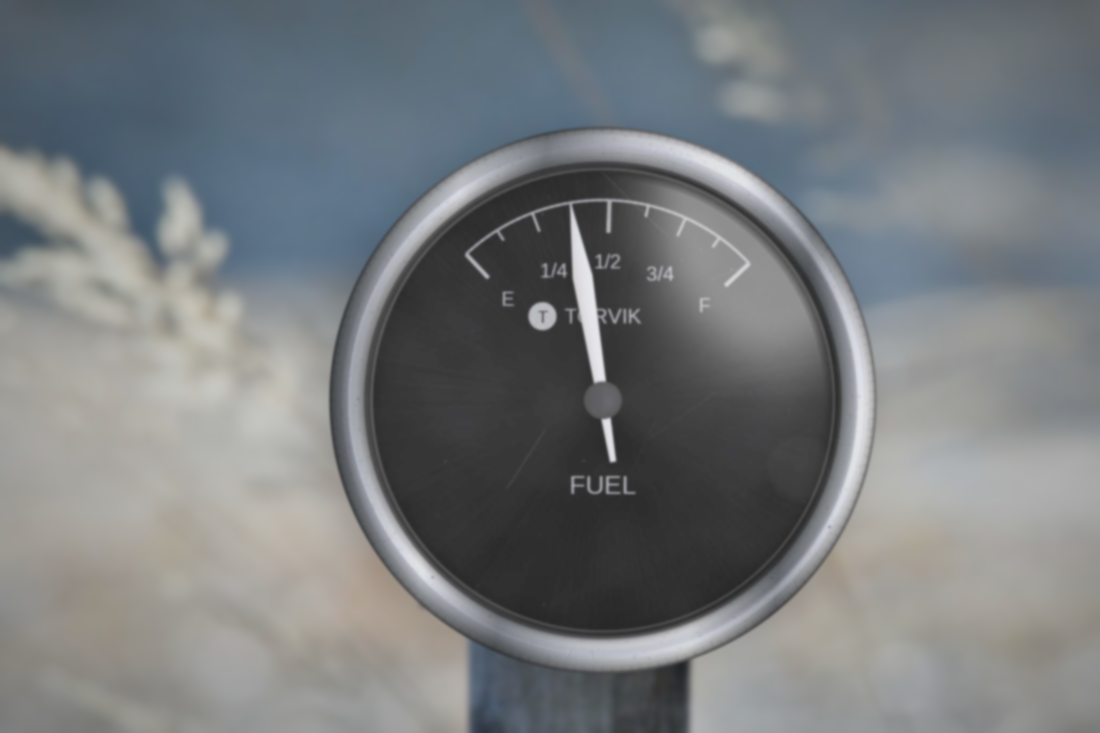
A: **0.375**
